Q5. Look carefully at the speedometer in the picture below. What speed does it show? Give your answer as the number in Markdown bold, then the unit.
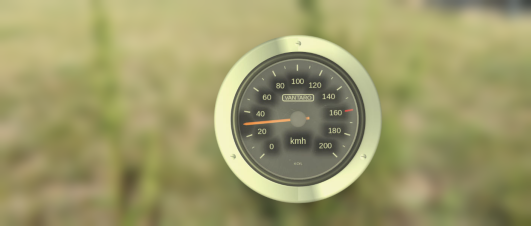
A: **30** km/h
